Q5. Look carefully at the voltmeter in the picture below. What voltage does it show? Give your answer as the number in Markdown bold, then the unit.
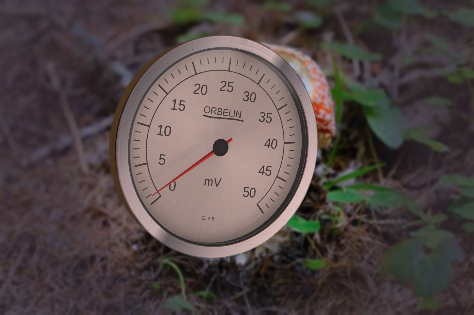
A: **1** mV
